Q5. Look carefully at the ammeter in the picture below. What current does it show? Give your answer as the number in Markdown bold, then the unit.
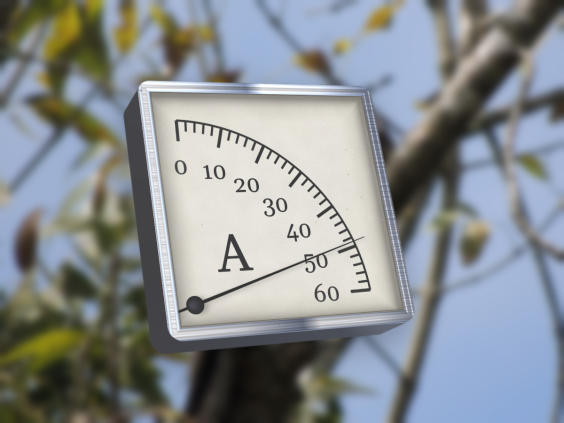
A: **49** A
